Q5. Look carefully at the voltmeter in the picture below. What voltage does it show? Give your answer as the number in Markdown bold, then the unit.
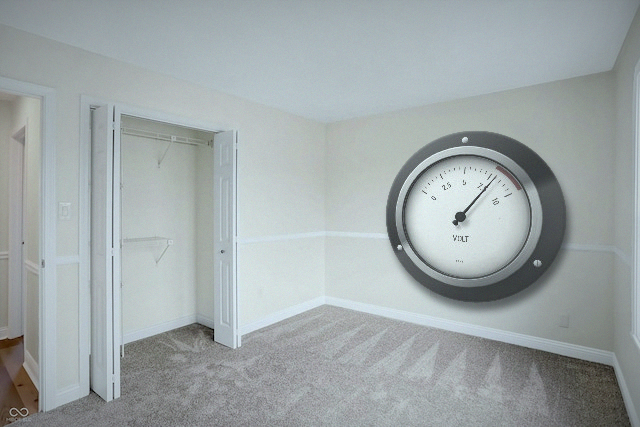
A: **8** V
